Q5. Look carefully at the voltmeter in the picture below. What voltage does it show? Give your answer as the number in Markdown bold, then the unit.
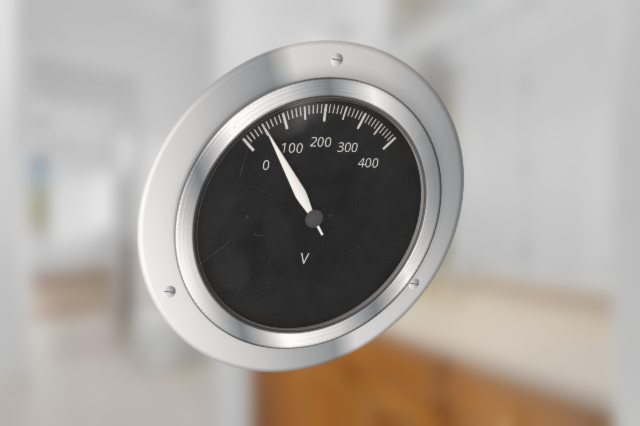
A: **50** V
